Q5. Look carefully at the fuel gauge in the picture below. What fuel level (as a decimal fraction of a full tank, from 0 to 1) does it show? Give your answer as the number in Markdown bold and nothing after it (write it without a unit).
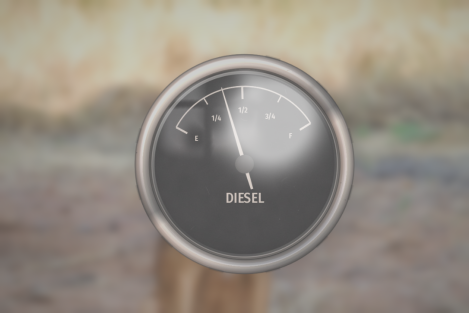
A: **0.375**
